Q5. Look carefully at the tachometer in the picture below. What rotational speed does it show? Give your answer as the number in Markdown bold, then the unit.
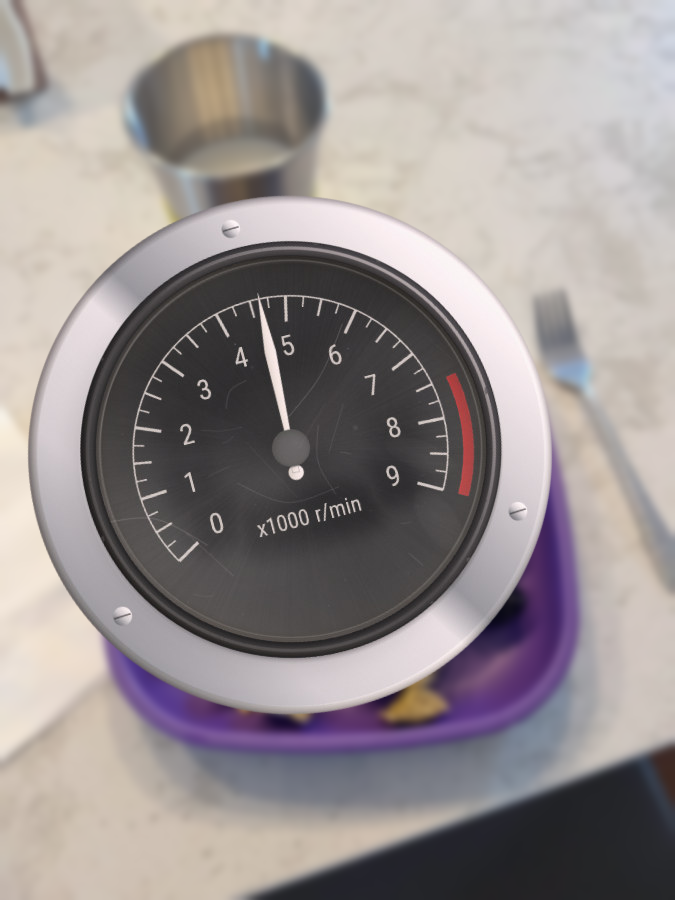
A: **4625** rpm
